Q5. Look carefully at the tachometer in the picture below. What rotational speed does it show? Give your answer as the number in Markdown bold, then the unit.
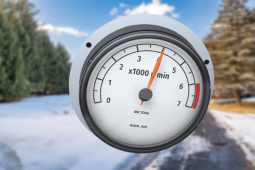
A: **4000** rpm
